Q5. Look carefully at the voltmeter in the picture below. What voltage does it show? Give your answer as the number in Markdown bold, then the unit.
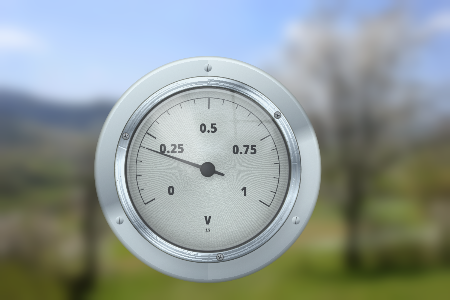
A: **0.2** V
